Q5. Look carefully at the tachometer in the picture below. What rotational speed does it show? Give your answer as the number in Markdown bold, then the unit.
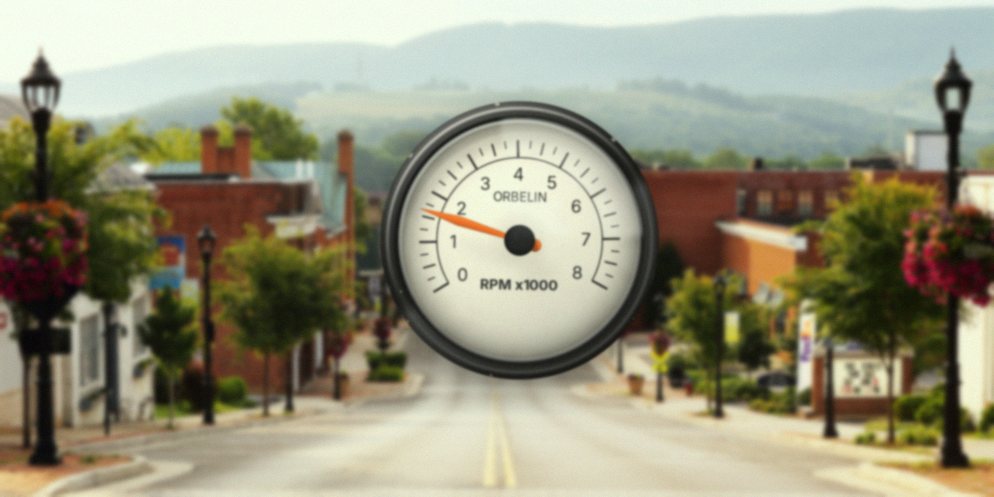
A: **1625** rpm
